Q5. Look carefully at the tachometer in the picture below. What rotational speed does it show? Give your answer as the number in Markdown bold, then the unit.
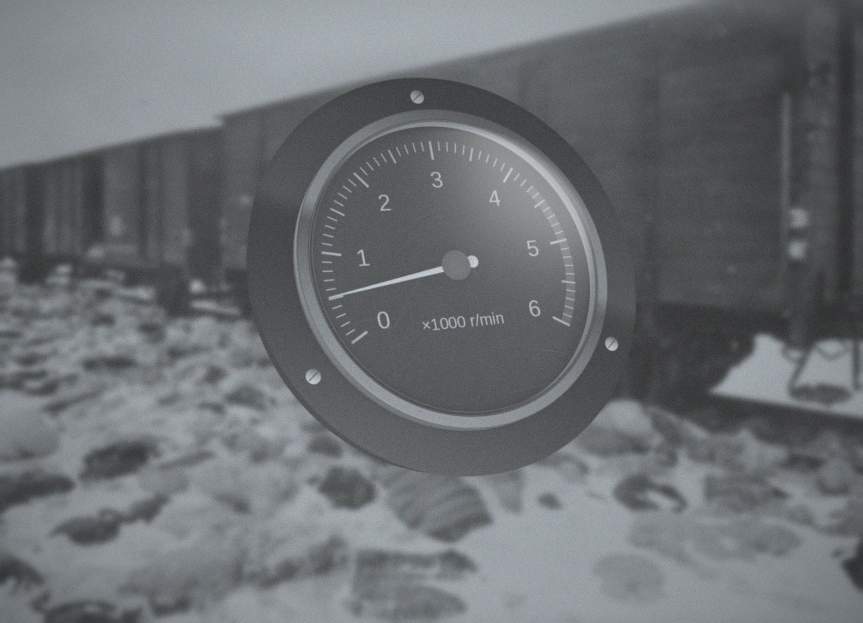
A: **500** rpm
